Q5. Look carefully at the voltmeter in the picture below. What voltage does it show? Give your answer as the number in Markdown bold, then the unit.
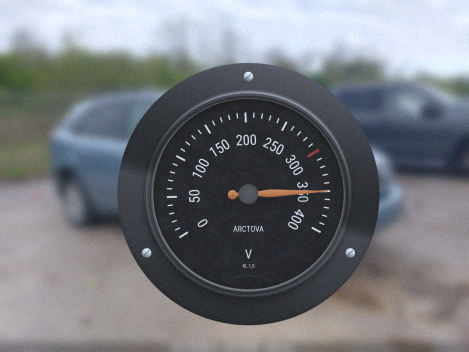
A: **350** V
